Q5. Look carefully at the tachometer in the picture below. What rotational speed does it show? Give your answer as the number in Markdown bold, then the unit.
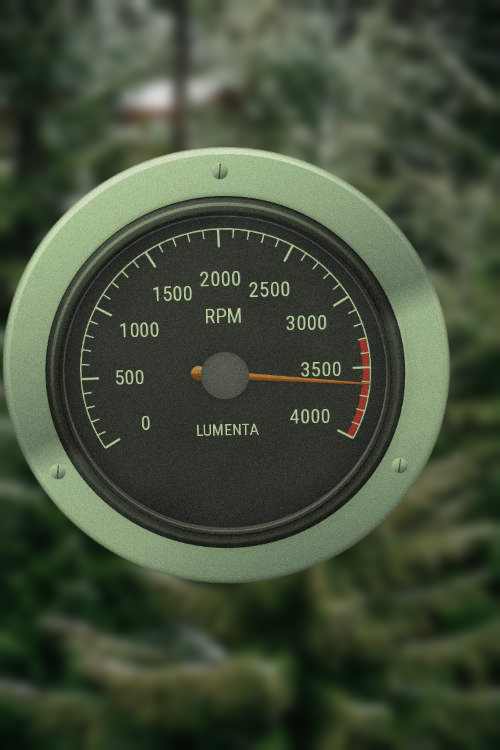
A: **3600** rpm
